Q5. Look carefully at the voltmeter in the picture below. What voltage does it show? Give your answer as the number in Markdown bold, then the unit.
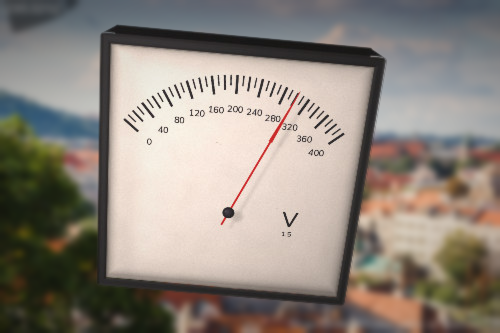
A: **300** V
